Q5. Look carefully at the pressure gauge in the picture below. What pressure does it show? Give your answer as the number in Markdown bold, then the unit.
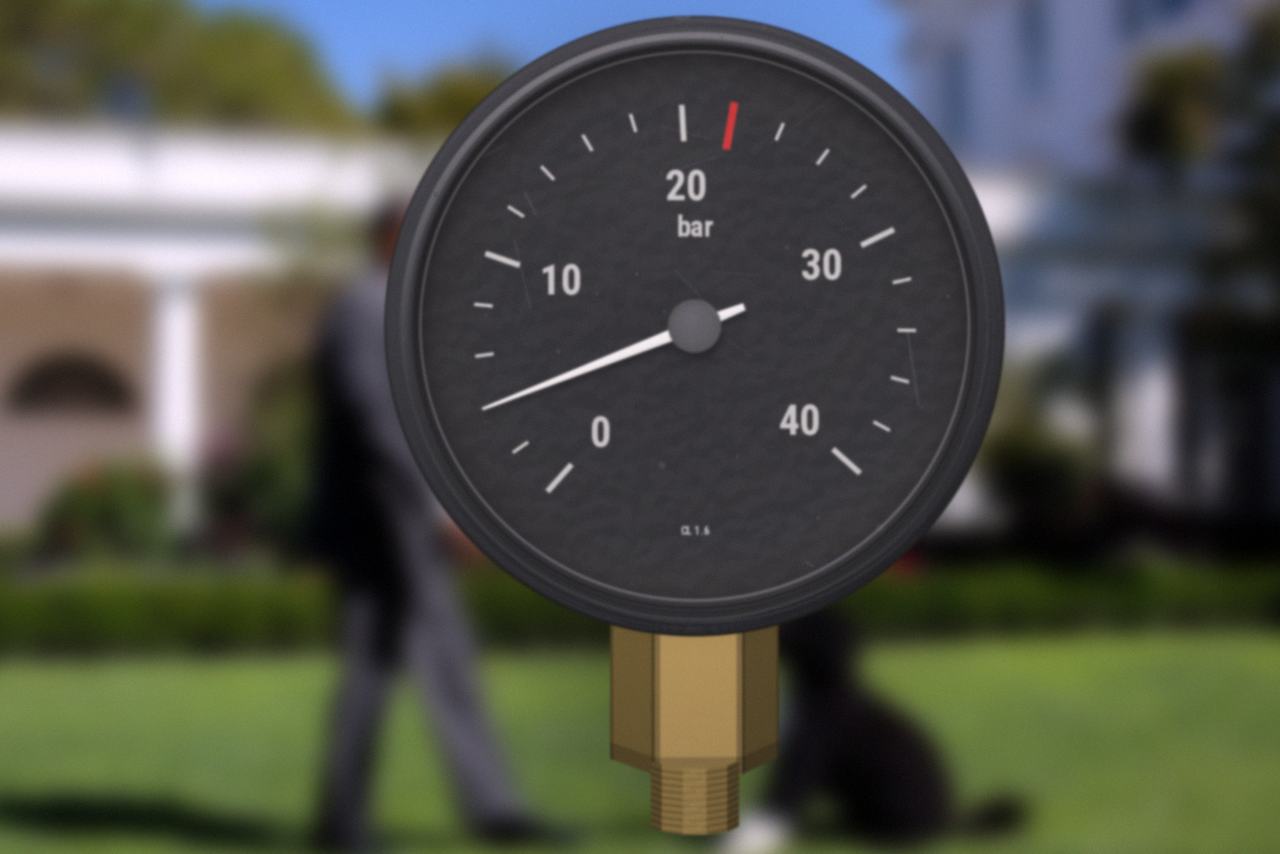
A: **4** bar
